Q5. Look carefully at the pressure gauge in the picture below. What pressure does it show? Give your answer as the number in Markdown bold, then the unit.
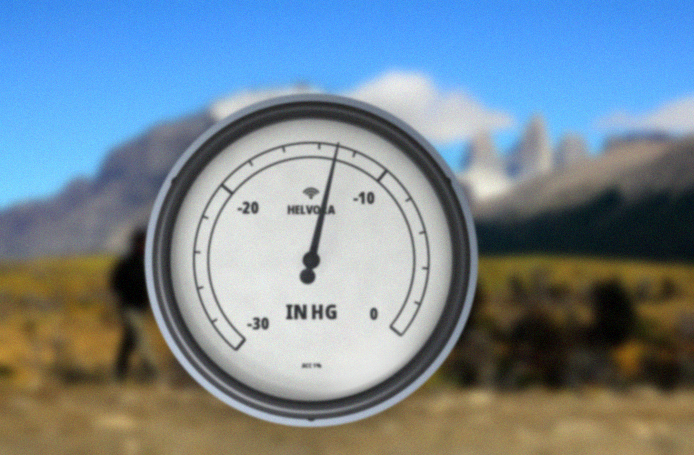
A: **-13** inHg
